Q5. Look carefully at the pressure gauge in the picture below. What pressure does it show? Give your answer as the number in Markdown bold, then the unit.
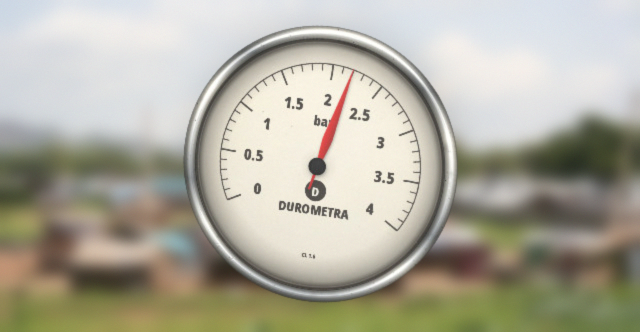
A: **2.2** bar
